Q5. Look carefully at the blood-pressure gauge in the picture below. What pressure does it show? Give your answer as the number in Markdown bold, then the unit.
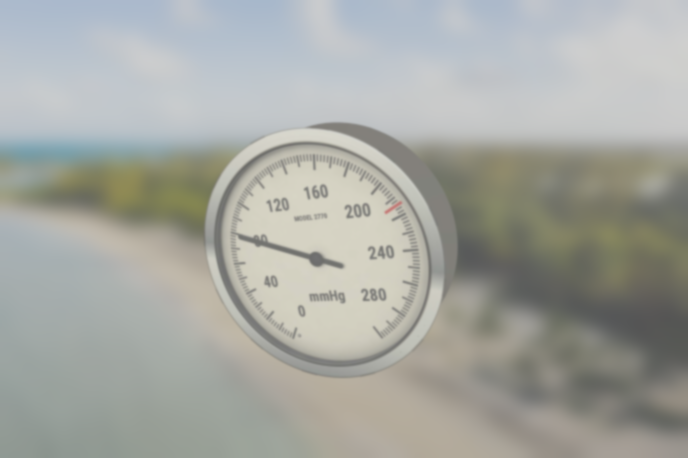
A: **80** mmHg
